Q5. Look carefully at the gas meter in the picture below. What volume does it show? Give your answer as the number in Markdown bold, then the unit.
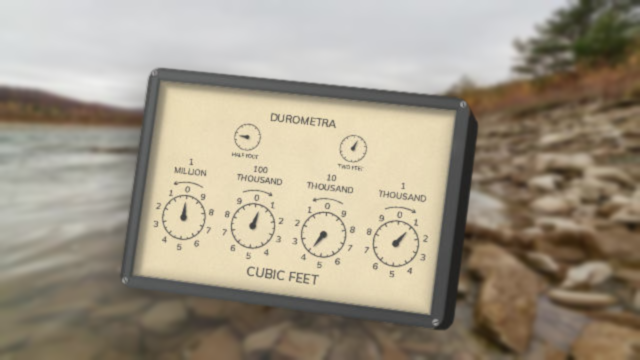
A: **4100** ft³
